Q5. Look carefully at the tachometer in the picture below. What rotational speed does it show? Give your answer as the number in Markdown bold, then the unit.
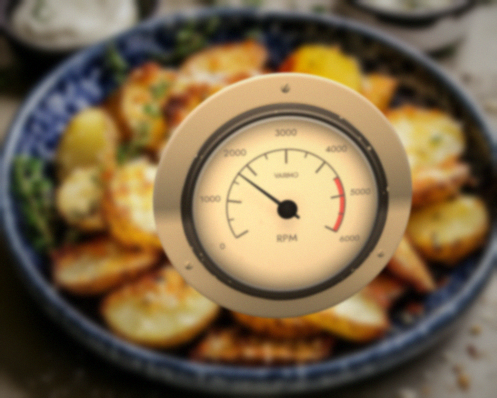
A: **1750** rpm
